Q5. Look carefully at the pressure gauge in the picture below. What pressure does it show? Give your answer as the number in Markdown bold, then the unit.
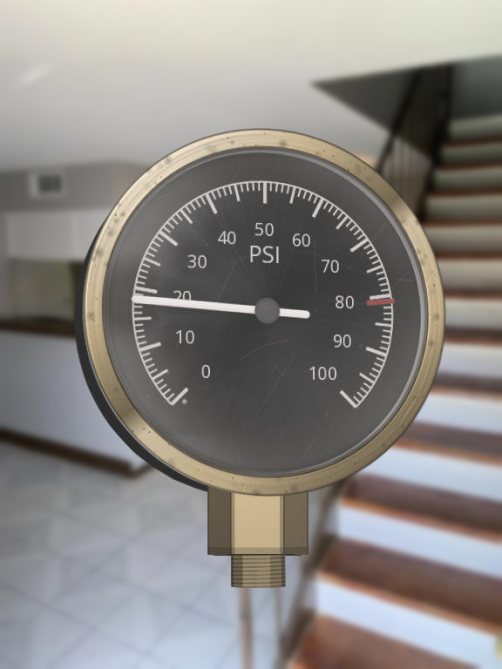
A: **18** psi
